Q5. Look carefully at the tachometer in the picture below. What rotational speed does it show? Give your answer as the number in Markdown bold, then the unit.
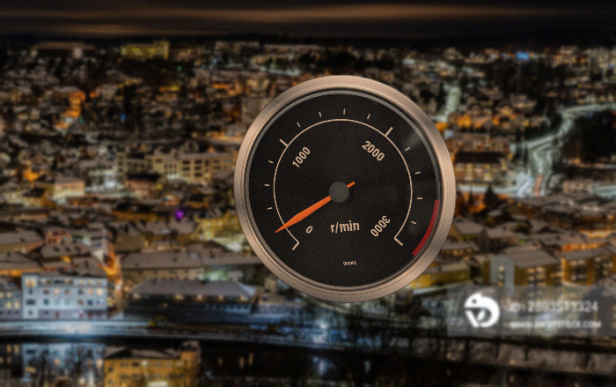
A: **200** rpm
